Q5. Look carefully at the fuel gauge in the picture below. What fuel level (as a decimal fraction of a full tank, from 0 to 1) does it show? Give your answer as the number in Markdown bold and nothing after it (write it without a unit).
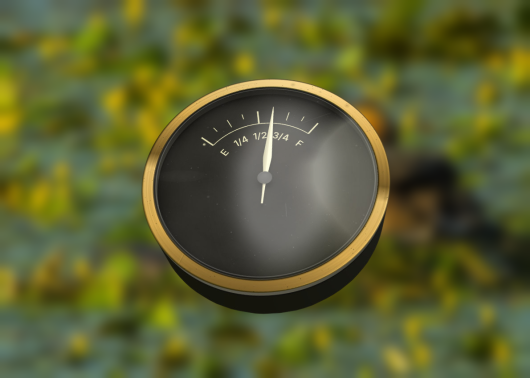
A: **0.625**
